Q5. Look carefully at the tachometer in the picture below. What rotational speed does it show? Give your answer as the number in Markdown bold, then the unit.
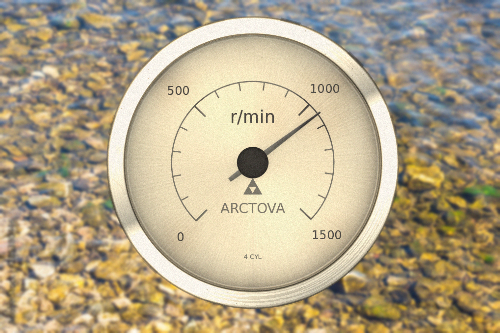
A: **1050** rpm
